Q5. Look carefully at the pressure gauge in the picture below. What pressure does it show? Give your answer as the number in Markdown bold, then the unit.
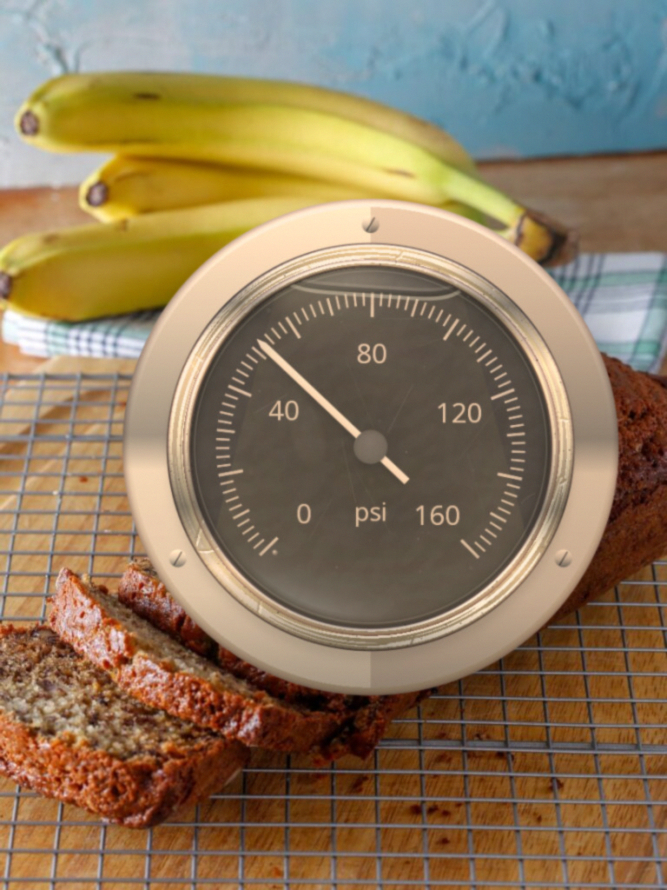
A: **52** psi
